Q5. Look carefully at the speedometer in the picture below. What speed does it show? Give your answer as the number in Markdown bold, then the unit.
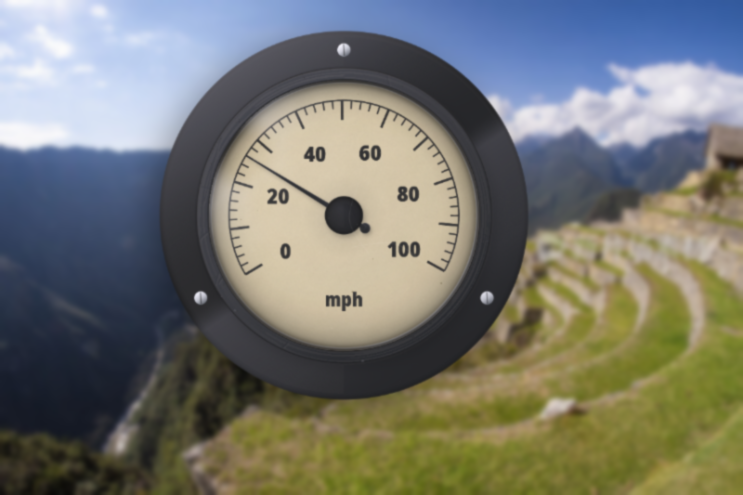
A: **26** mph
